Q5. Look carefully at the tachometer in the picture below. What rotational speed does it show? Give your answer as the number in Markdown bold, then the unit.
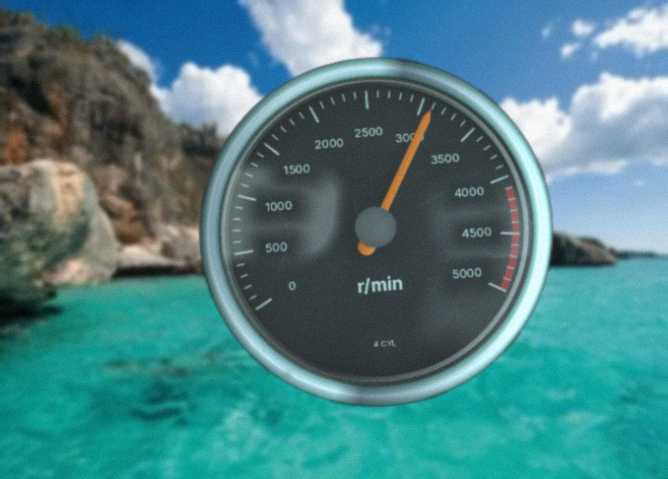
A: **3100** rpm
